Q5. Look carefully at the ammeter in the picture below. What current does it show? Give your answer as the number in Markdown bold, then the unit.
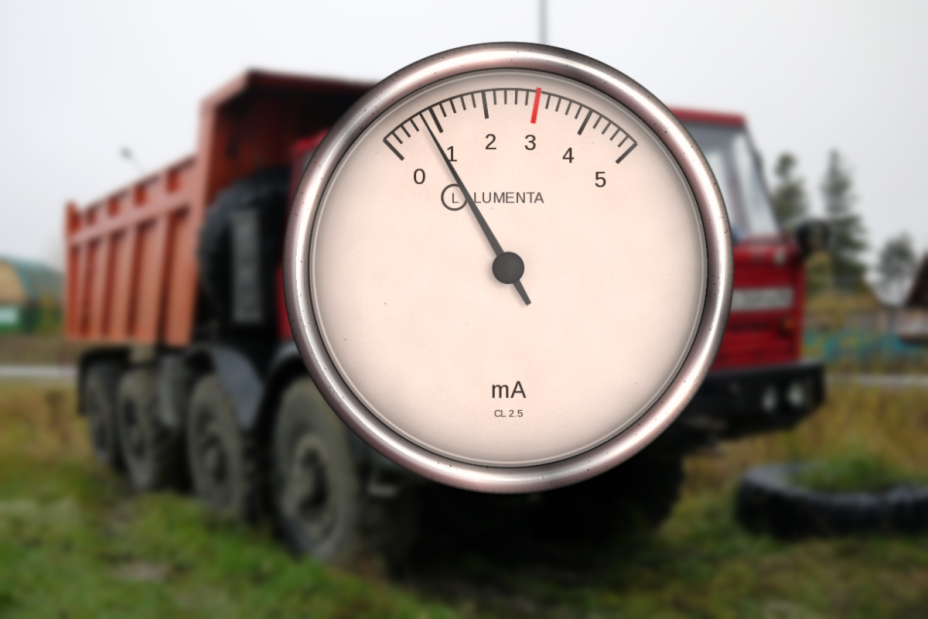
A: **0.8** mA
